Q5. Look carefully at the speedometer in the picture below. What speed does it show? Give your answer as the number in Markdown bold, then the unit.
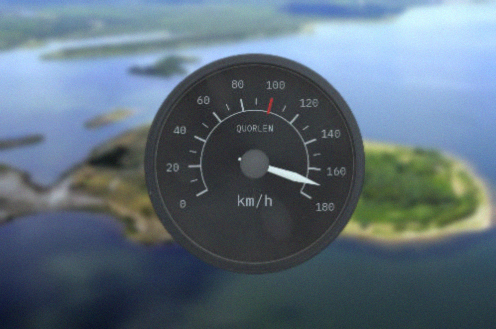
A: **170** km/h
